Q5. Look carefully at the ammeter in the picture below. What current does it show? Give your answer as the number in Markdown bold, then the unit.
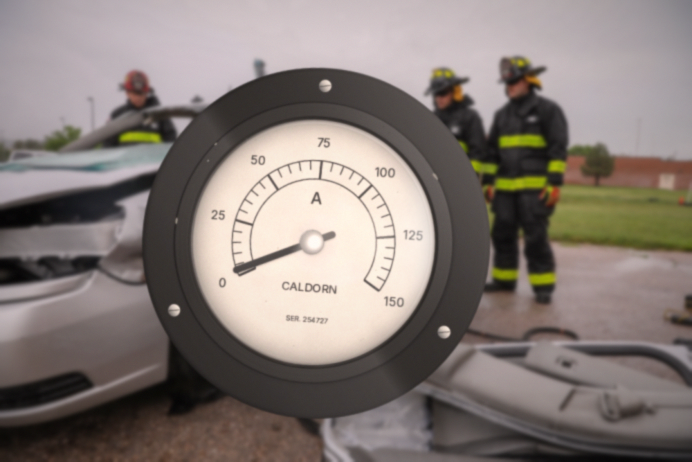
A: **2.5** A
